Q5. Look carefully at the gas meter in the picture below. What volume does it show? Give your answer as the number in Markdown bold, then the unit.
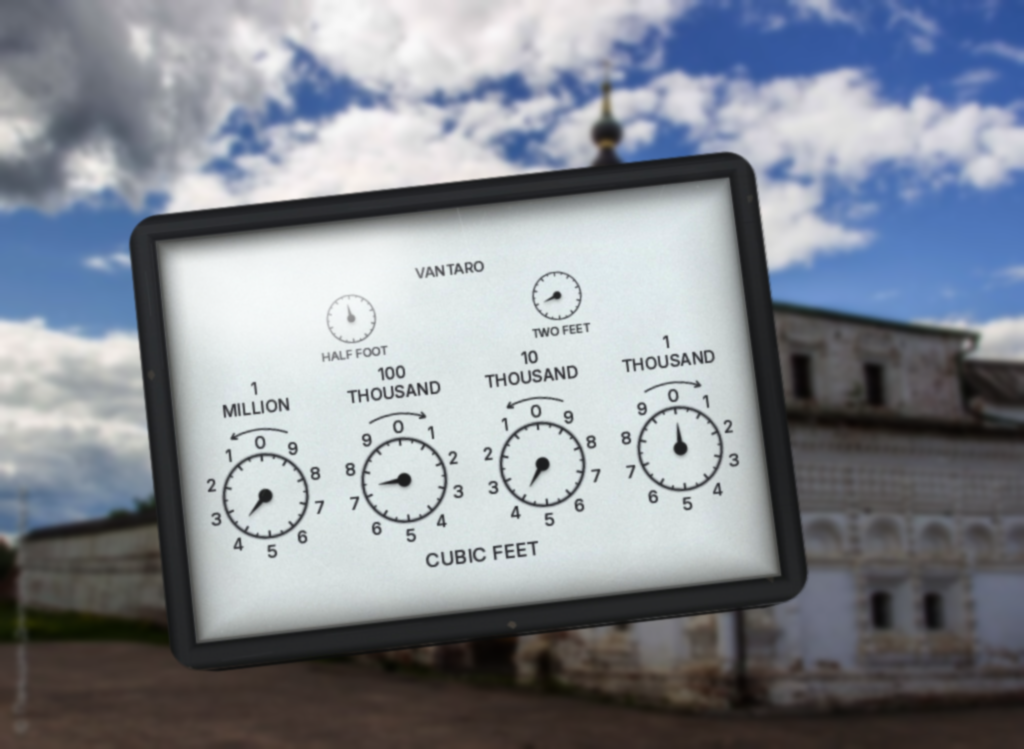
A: **374000** ft³
